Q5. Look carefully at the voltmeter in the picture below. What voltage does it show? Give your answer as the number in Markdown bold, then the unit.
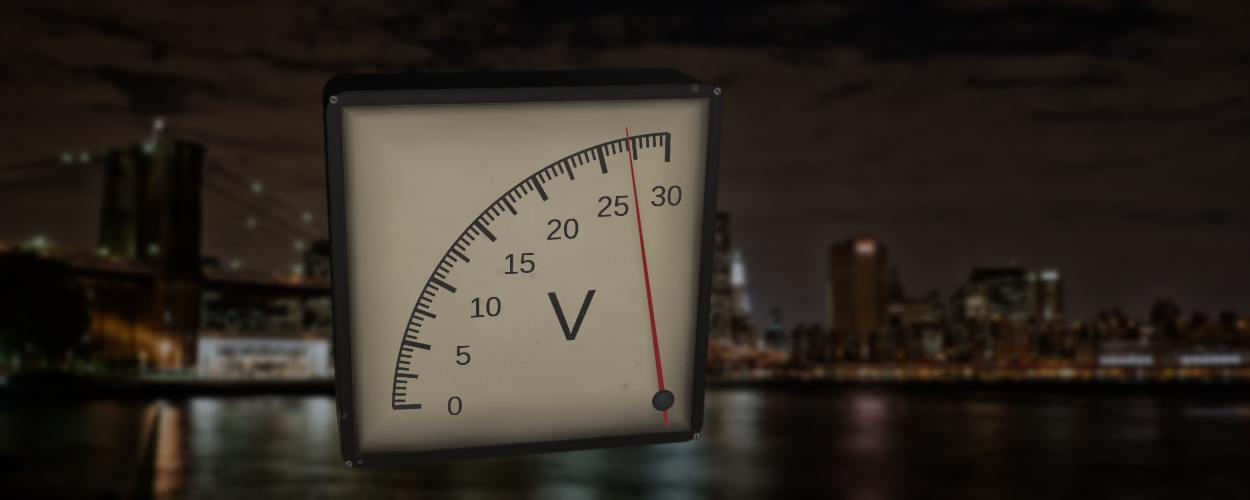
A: **27** V
